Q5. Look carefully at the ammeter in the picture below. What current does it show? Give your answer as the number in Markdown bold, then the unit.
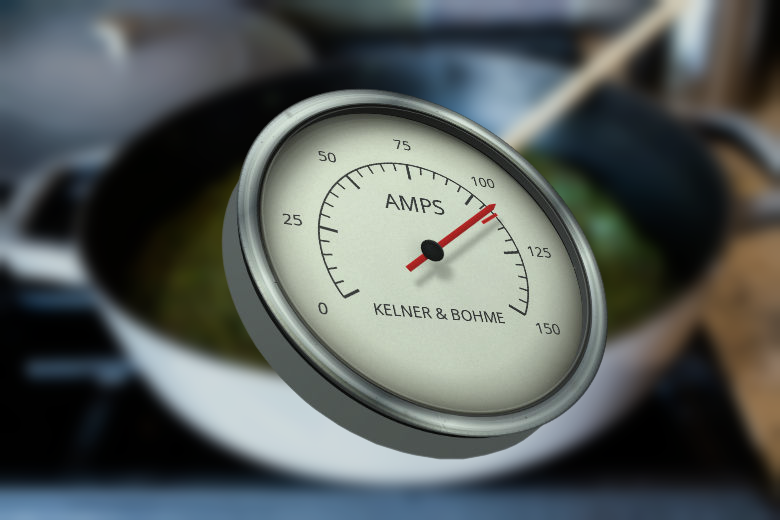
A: **107.5** A
